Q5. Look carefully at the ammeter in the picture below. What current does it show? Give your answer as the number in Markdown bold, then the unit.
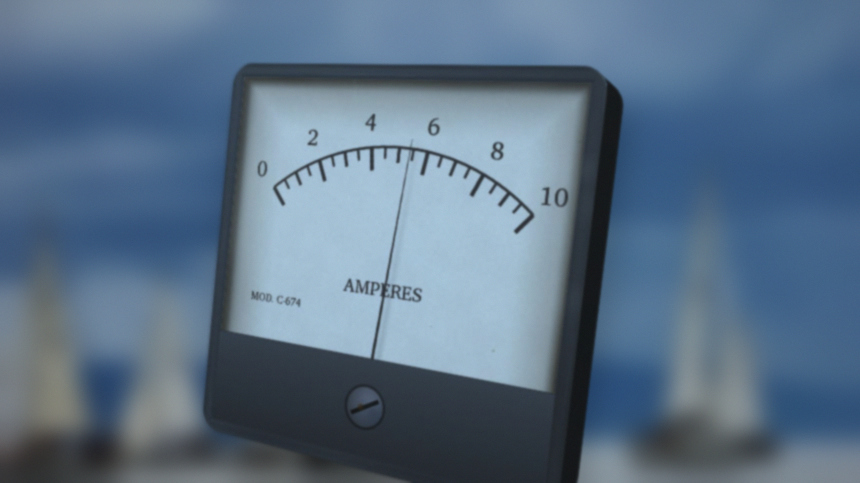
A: **5.5** A
